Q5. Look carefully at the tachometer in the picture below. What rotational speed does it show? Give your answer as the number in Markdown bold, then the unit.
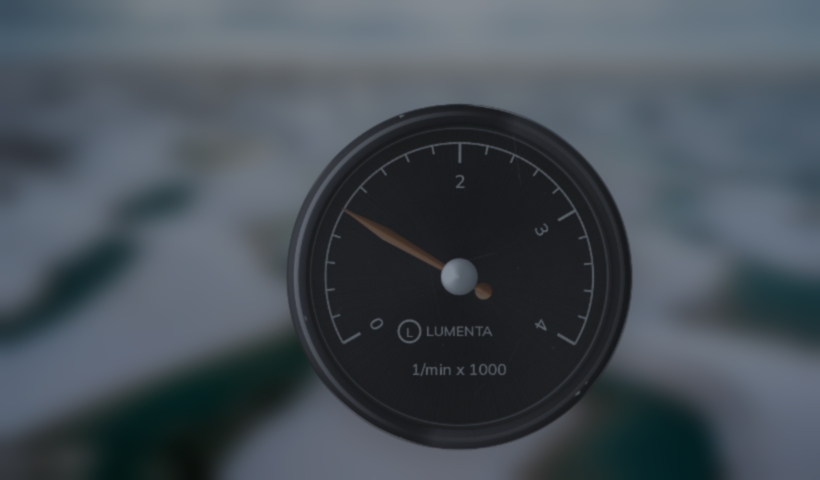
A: **1000** rpm
